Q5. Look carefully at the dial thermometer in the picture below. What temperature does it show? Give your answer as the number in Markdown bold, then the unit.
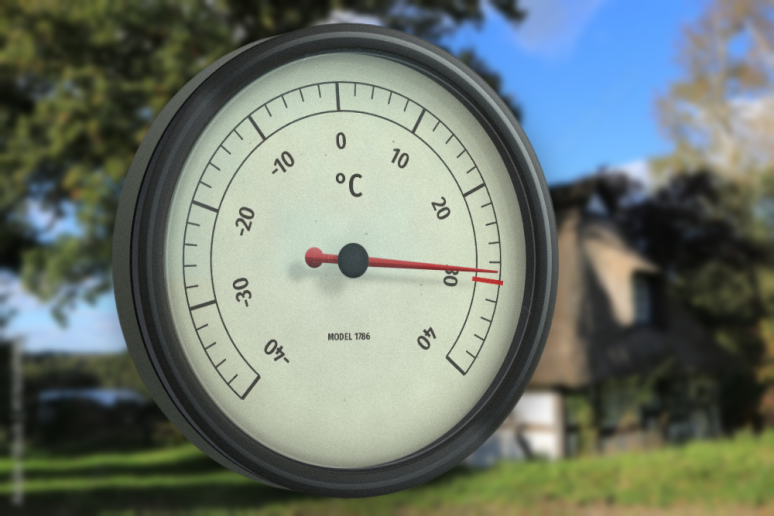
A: **29** °C
